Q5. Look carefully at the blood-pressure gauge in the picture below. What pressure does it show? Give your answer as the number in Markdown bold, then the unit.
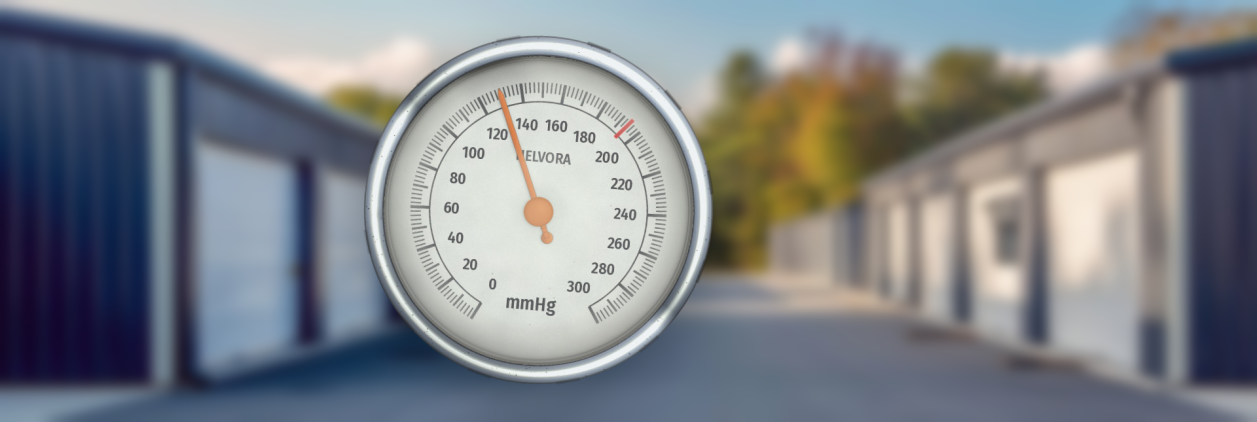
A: **130** mmHg
